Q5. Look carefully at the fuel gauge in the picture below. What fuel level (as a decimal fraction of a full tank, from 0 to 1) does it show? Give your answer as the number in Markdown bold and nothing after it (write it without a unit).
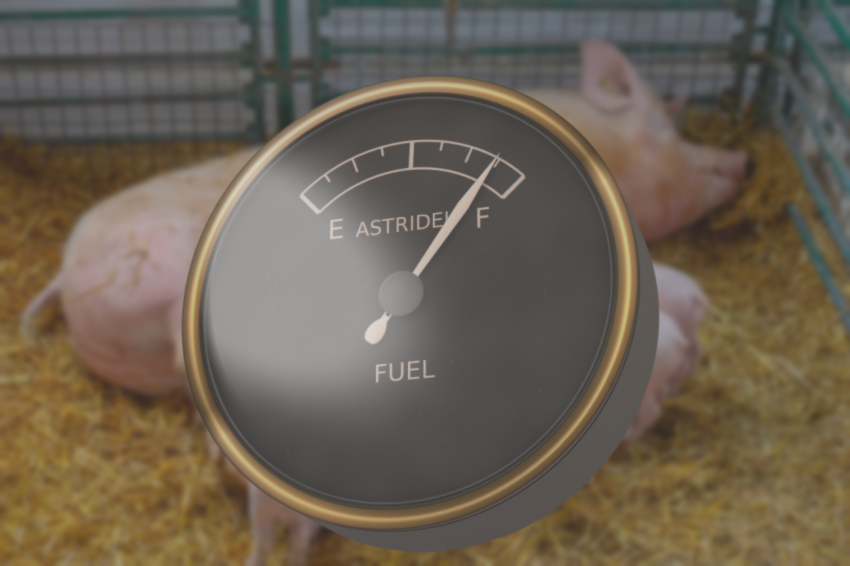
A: **0.875**
